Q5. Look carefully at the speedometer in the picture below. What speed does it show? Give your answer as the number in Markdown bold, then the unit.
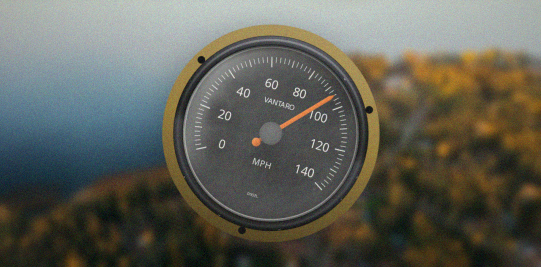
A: **94** mph
